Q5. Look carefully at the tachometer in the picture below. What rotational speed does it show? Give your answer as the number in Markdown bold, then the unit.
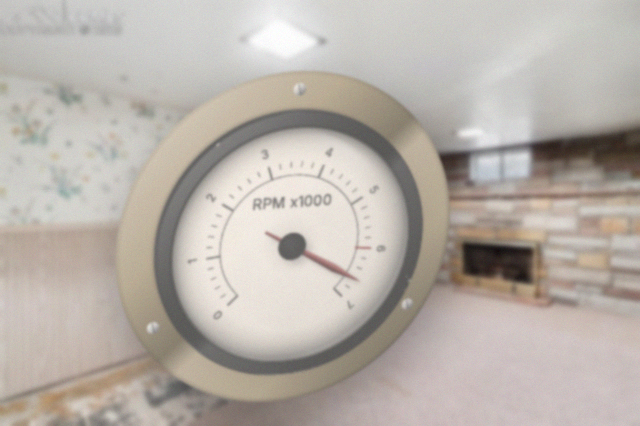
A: **6600** rpm
